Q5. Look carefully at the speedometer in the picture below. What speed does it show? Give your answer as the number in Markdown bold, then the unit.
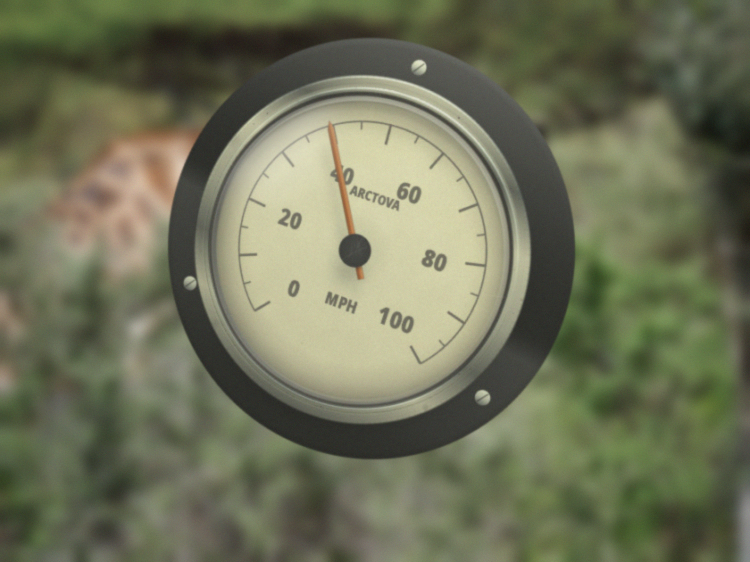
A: **40** mph
